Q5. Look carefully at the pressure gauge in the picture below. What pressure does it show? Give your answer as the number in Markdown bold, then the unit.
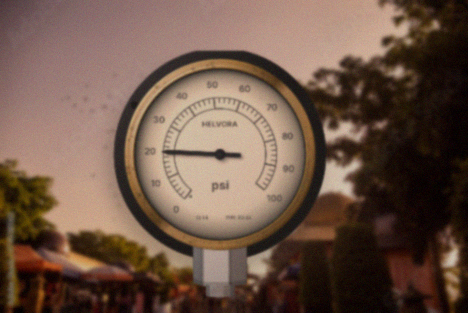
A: **20** psi
